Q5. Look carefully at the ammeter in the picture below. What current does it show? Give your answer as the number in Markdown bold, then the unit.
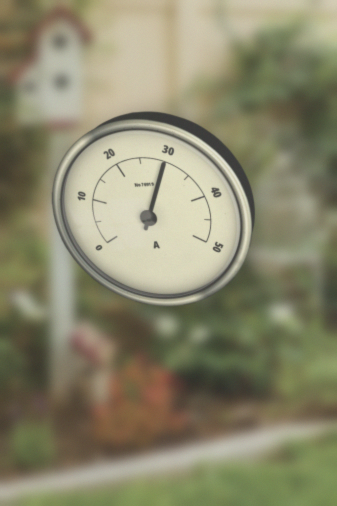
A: **30** A
